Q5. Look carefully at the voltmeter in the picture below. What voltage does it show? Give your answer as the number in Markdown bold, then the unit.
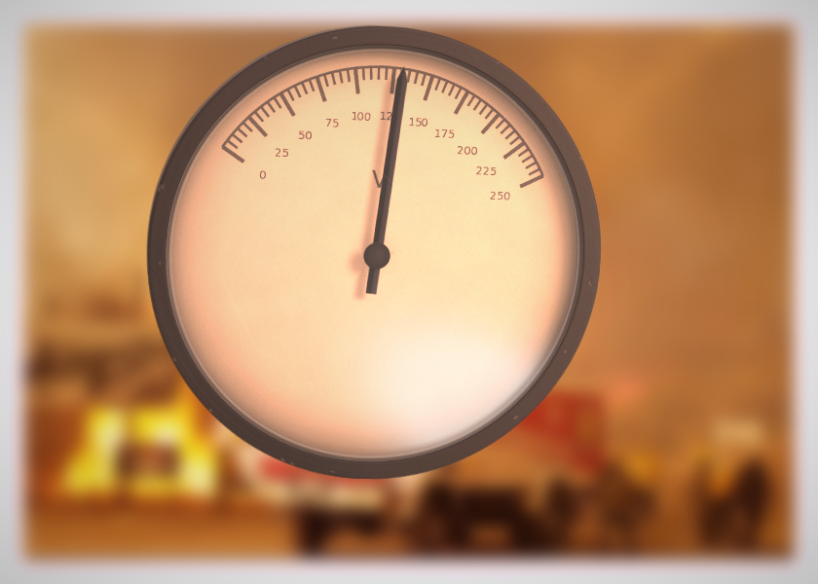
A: **130** V
